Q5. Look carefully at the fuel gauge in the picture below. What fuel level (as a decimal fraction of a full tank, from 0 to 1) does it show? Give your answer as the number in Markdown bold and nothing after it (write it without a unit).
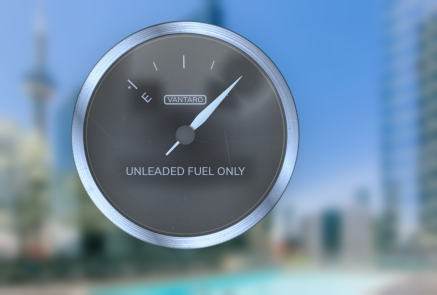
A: **1**
